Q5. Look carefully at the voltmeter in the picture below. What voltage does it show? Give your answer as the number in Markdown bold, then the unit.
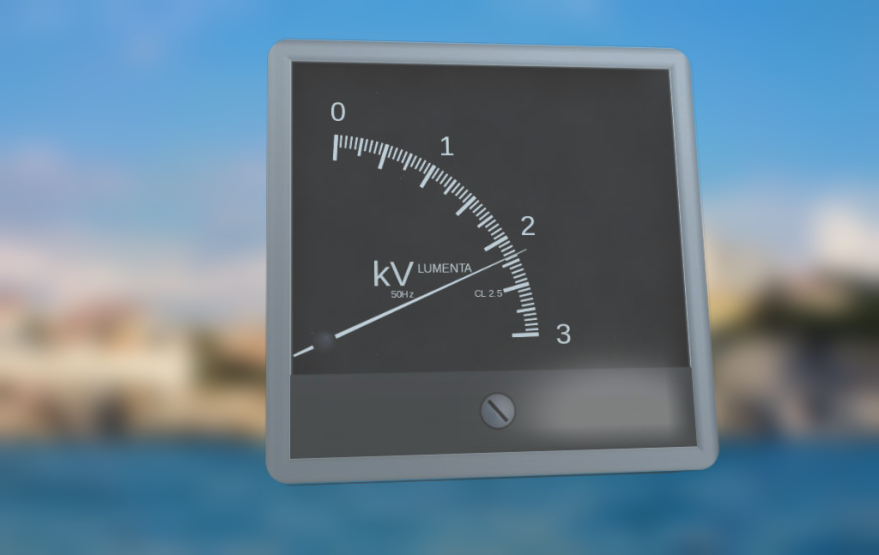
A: **2.2** kV
